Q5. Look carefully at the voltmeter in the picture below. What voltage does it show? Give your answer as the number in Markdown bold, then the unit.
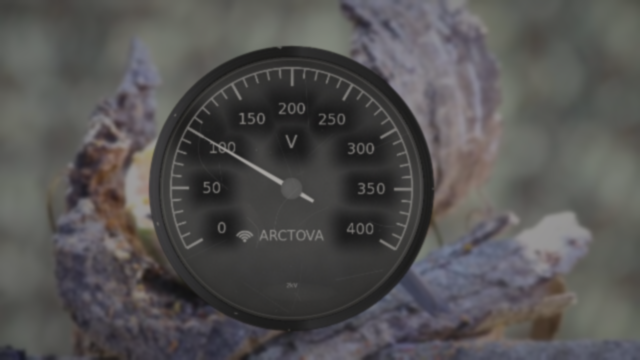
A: **100** V
